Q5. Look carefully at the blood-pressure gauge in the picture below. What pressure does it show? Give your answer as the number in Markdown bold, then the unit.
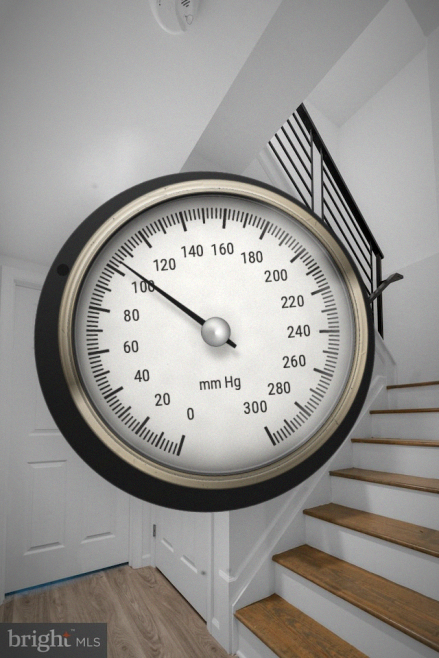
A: **104** mmHg
